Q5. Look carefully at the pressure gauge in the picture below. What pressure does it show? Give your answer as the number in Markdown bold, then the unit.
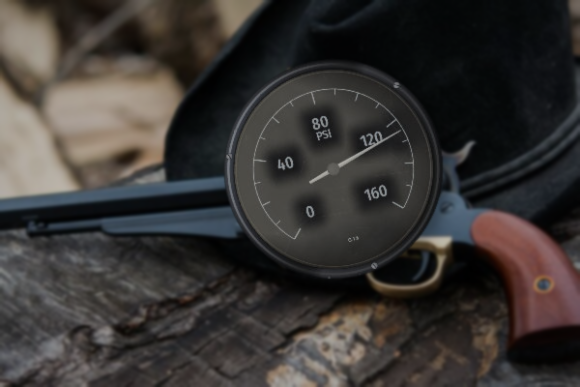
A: **125** psi
